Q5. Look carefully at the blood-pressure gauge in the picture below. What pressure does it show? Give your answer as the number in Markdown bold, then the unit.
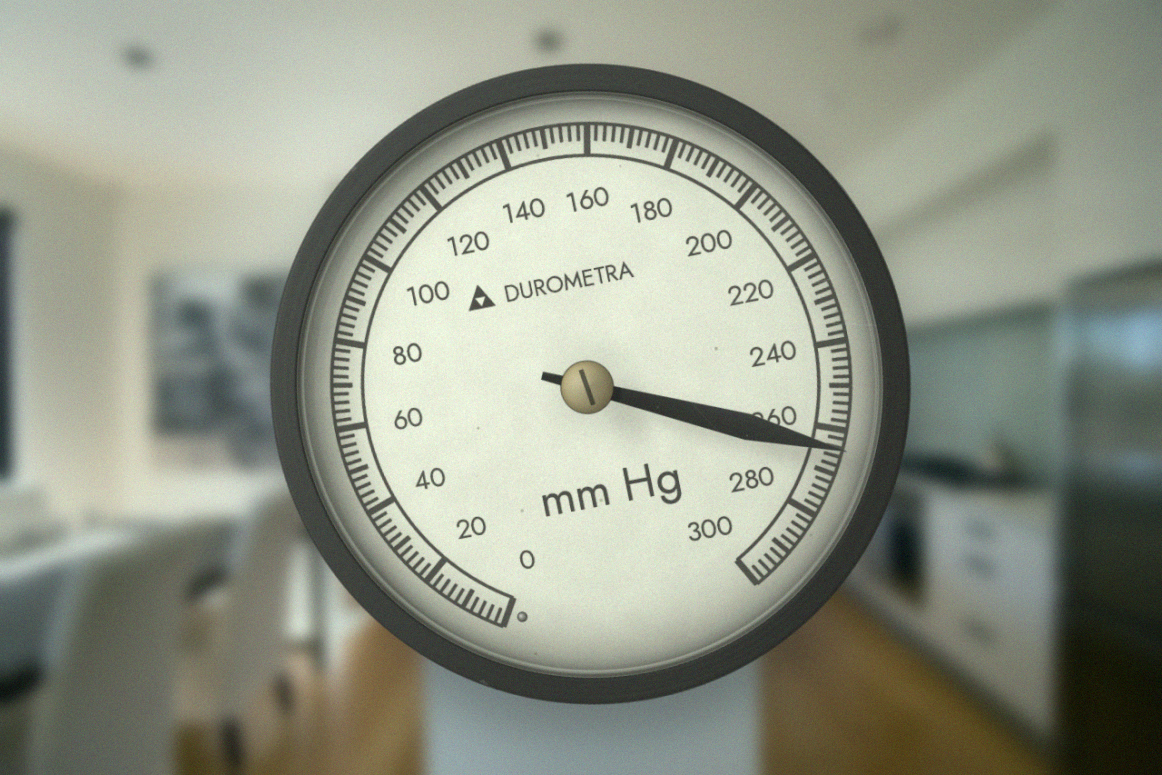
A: **264** mmHg
